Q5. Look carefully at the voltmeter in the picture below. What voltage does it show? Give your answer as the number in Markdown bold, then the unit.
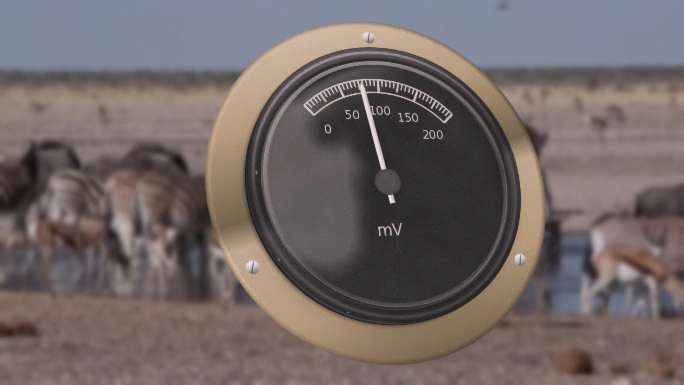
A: **75** mV
